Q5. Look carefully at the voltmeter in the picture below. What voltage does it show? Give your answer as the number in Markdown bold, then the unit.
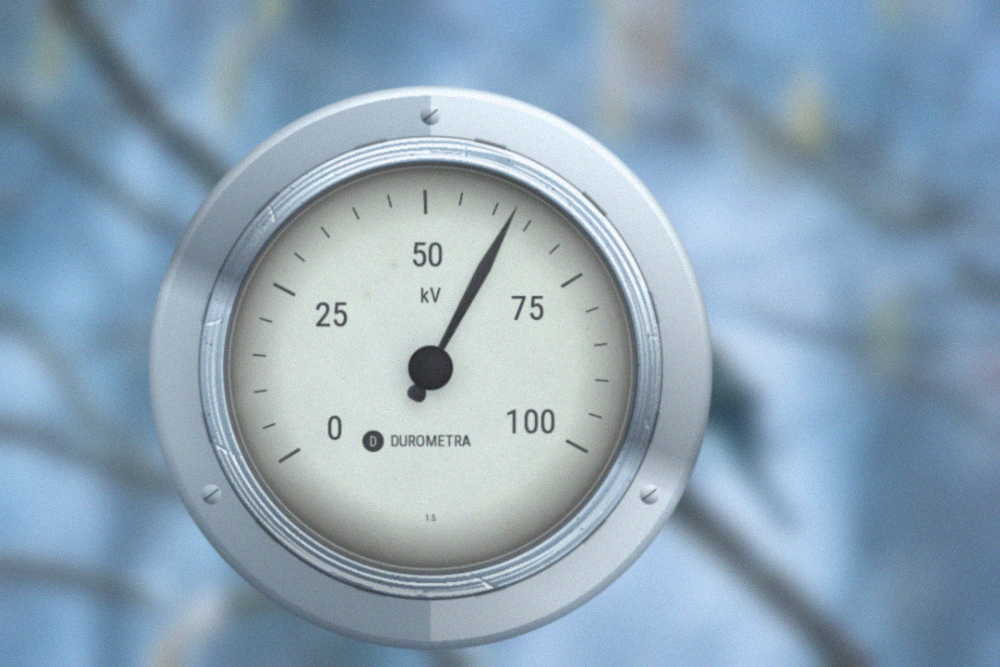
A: **62.5** kV
